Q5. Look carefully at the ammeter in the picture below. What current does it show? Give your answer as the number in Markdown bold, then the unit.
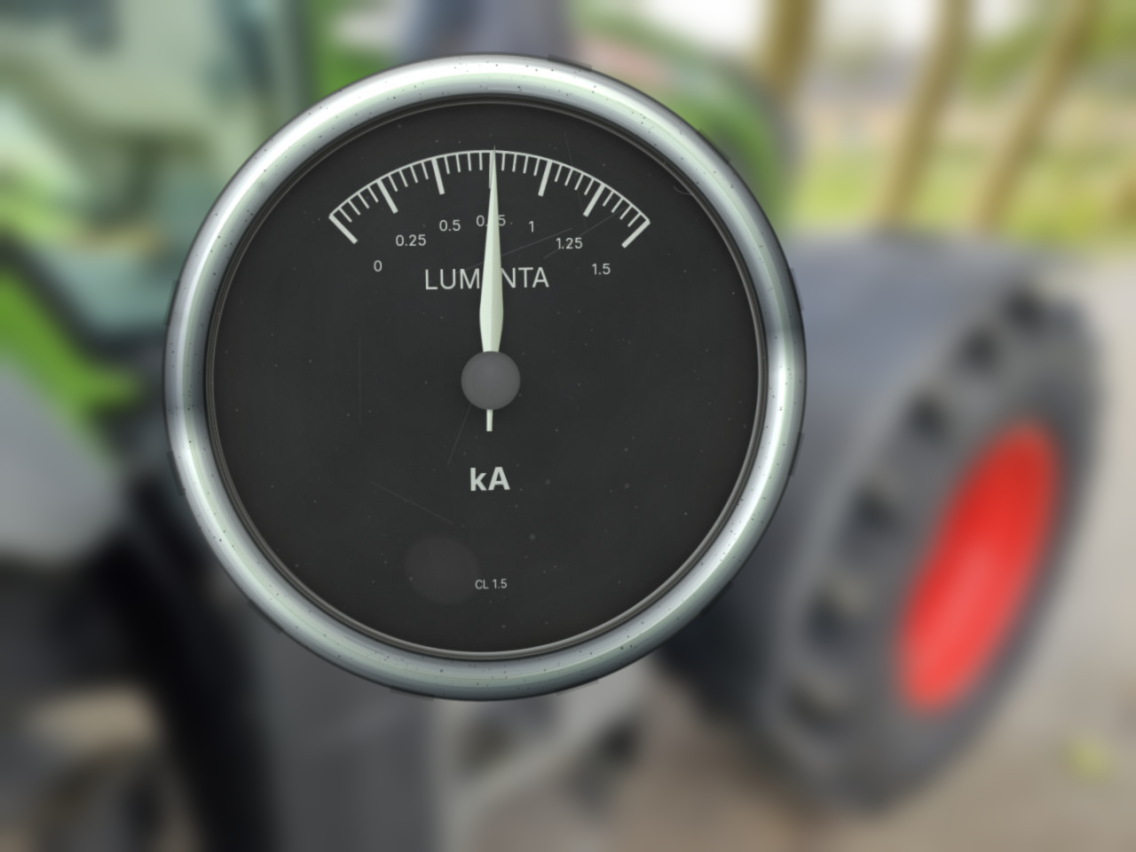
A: **0.75** kA
